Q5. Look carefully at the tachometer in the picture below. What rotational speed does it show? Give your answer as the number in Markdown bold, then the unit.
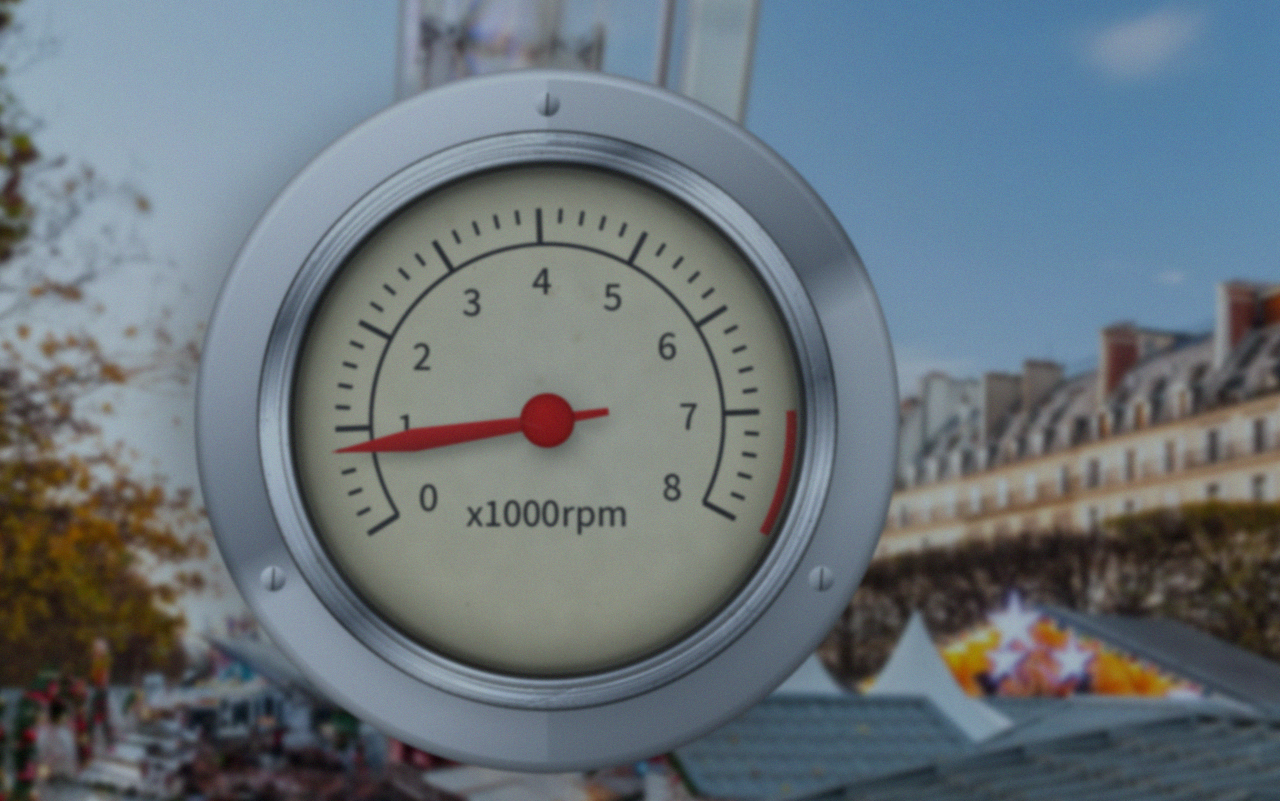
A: **800** rpm
